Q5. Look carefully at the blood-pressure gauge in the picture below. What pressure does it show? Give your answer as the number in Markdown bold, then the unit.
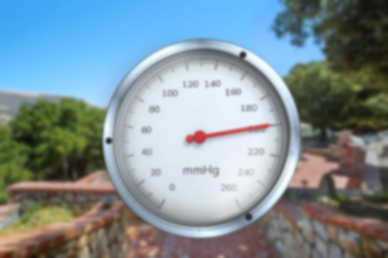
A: **200** mmHg
